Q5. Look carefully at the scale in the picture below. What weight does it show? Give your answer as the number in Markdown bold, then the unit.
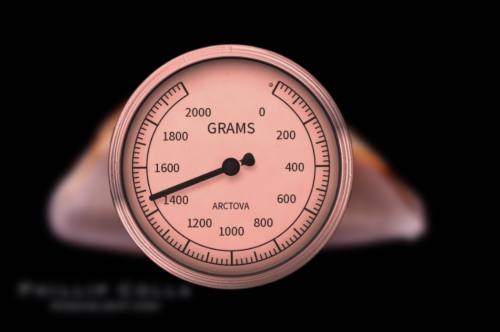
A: **1460** g
